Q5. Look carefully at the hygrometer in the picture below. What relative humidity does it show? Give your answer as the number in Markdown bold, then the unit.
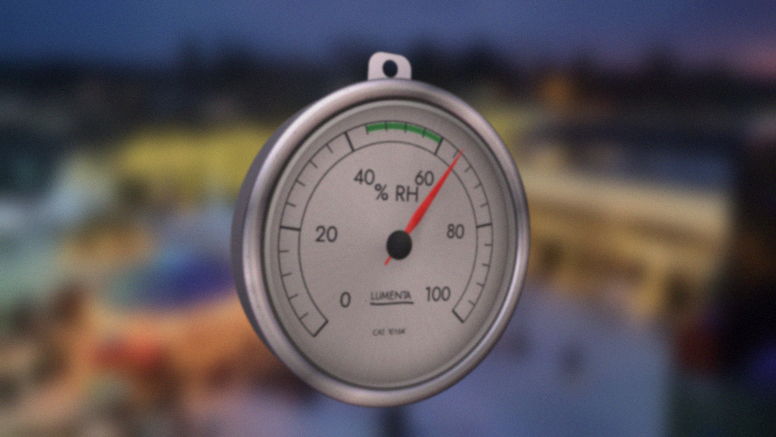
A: **64** %
